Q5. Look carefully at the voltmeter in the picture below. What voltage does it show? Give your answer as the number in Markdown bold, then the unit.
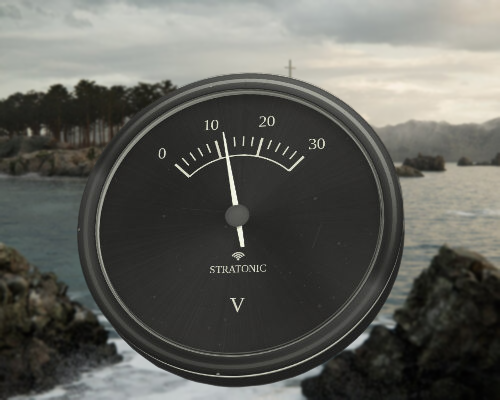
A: **12** V
